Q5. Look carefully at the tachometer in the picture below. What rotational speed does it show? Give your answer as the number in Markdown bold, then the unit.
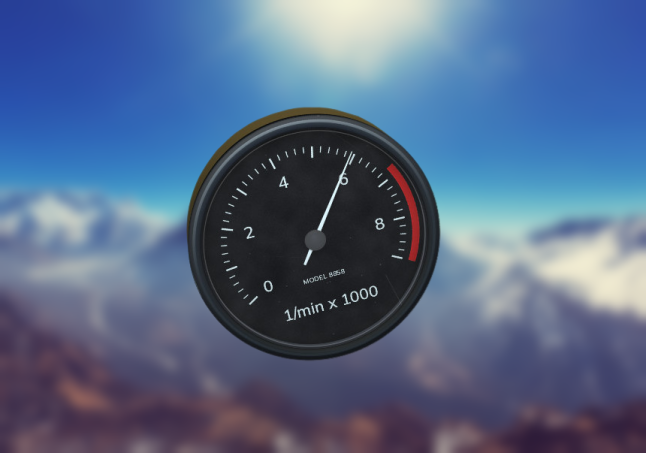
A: **5900** rpm
